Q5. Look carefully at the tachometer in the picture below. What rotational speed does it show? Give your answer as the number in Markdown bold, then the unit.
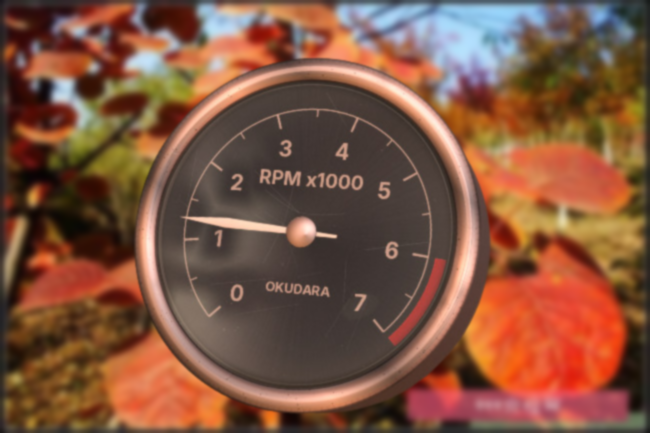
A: **1250** rpm
